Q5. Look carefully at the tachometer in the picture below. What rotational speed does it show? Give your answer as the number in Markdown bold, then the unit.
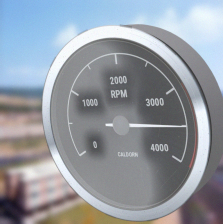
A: **3500** rpm
